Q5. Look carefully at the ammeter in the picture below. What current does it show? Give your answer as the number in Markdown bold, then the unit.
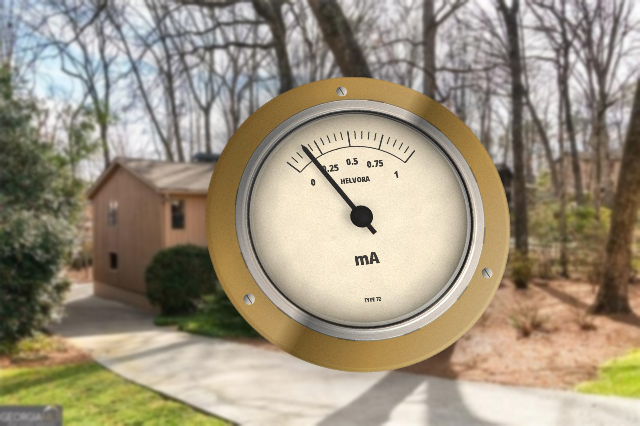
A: **0.15** mA
